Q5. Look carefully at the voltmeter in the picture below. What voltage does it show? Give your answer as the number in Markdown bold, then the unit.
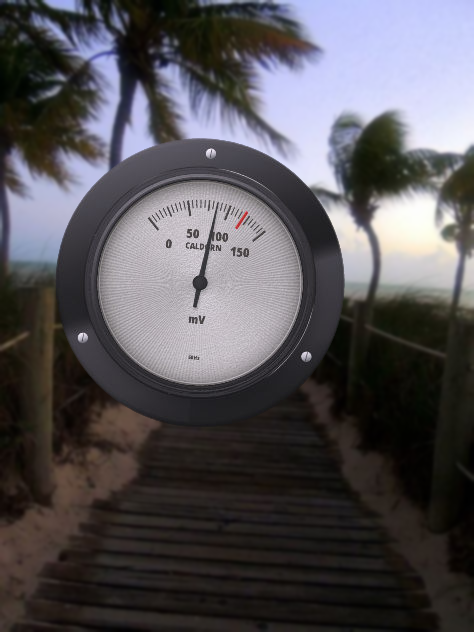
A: **85** mV
